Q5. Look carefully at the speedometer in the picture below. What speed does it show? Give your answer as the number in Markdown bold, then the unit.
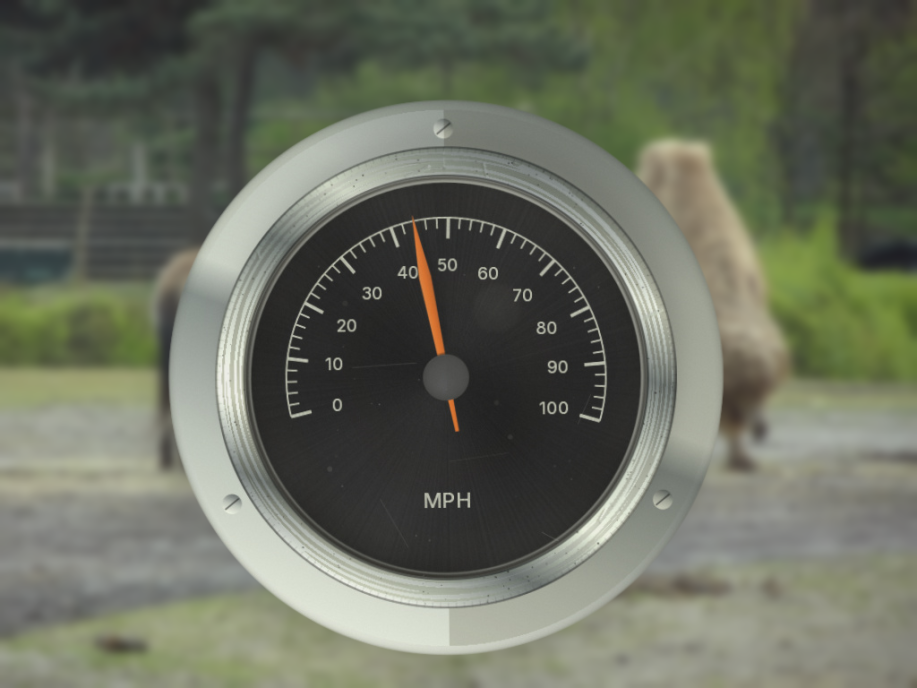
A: **44** mph
